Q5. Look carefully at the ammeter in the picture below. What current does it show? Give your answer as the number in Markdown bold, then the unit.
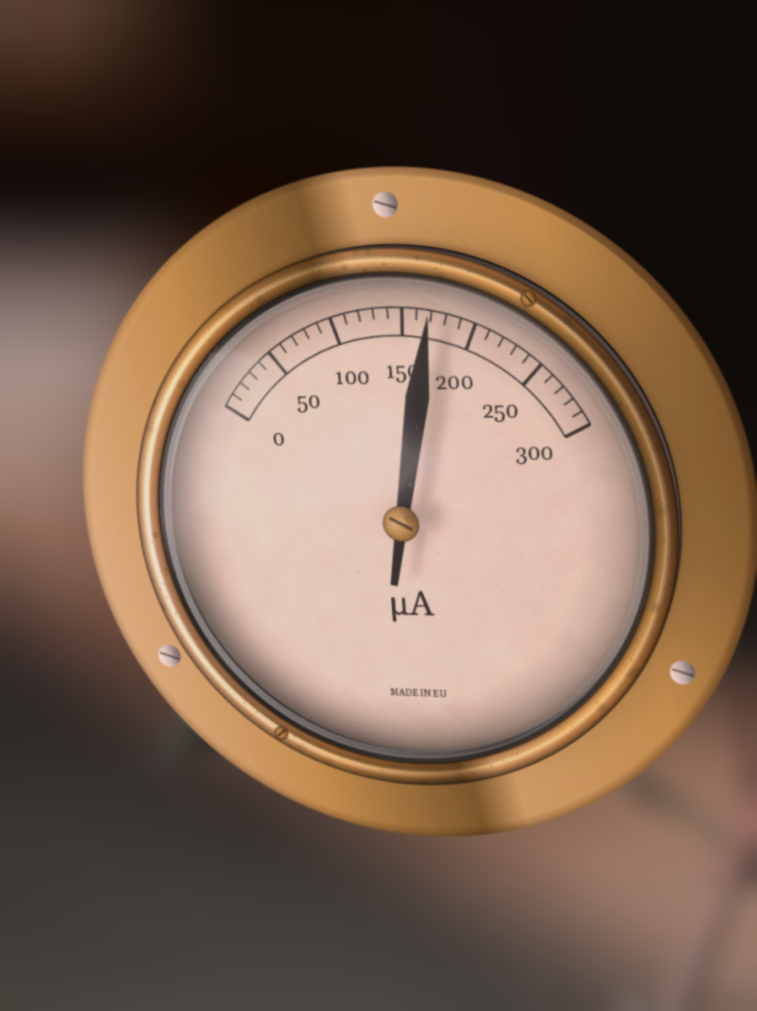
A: **170** µA
